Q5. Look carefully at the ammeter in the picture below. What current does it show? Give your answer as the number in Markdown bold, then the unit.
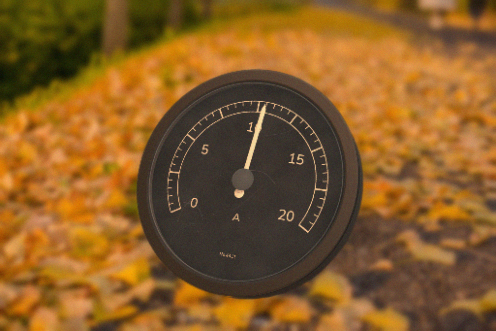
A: **10.5** A
